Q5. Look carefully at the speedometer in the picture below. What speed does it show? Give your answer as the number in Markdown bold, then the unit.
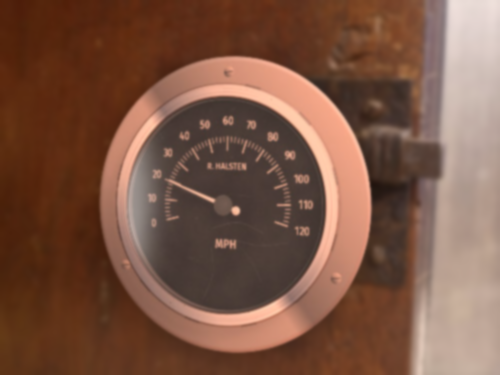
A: **20** mph
